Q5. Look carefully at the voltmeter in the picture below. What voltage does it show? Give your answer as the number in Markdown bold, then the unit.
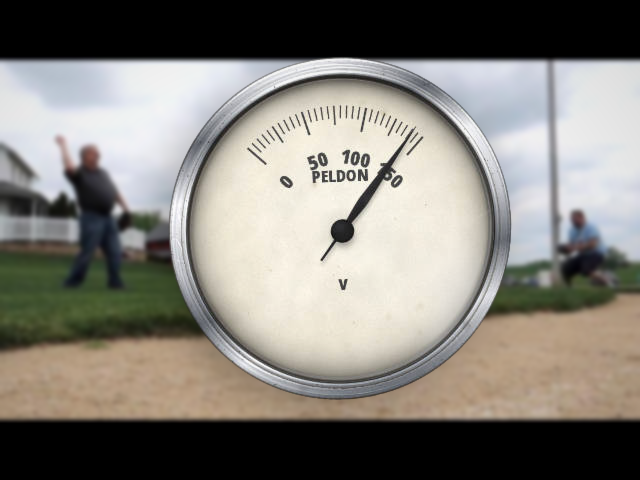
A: **140** V
